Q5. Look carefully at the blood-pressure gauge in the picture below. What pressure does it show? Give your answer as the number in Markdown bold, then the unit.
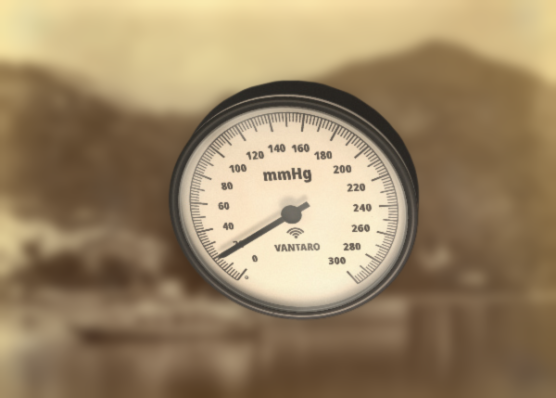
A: **20** mmHg
